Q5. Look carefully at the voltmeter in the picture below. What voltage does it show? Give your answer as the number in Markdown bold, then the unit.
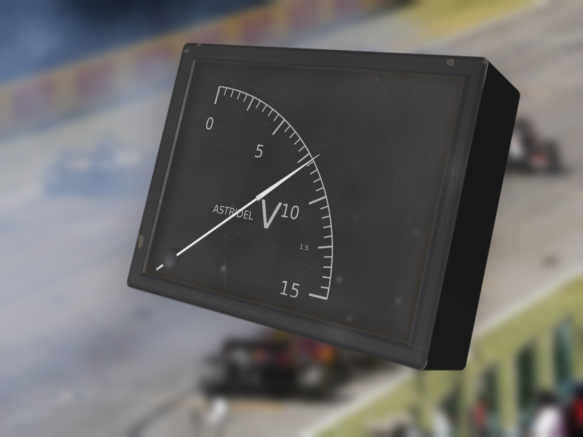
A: **8** V
